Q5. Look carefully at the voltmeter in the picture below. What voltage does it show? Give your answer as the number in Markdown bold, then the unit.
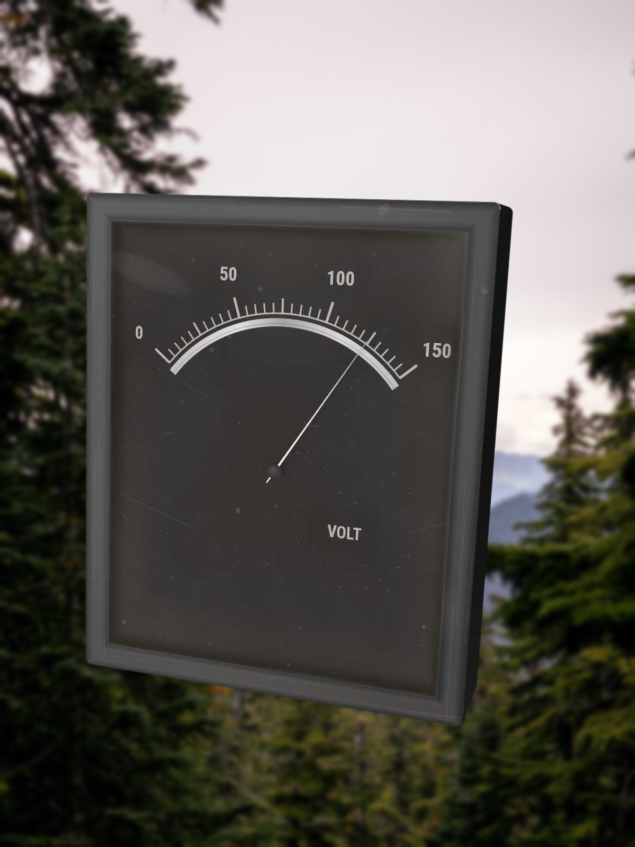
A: **125** V
